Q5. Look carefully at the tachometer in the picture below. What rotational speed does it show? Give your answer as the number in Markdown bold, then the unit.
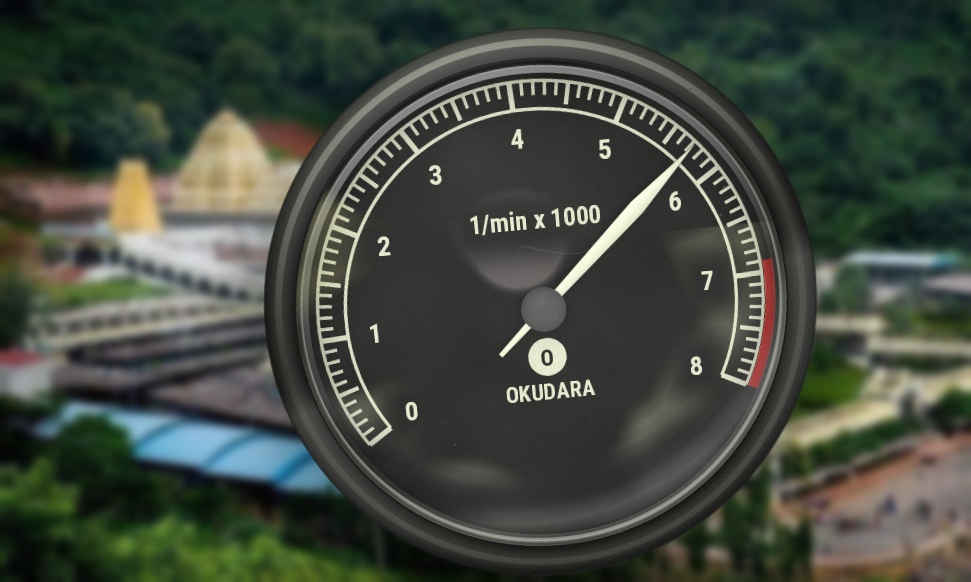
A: **5700** rpm
